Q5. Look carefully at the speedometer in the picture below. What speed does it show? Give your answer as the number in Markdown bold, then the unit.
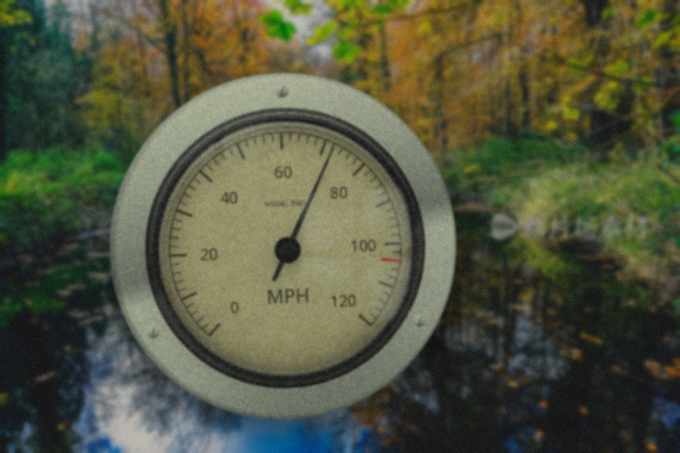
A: **72** mph
